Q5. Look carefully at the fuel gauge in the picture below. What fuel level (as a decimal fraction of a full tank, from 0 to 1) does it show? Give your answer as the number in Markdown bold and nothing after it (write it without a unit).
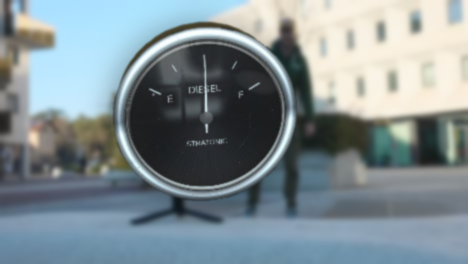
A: **0.5**
